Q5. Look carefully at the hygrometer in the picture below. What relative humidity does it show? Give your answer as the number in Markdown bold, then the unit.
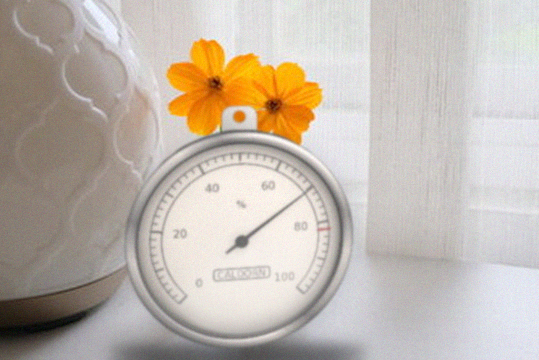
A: **70** %
